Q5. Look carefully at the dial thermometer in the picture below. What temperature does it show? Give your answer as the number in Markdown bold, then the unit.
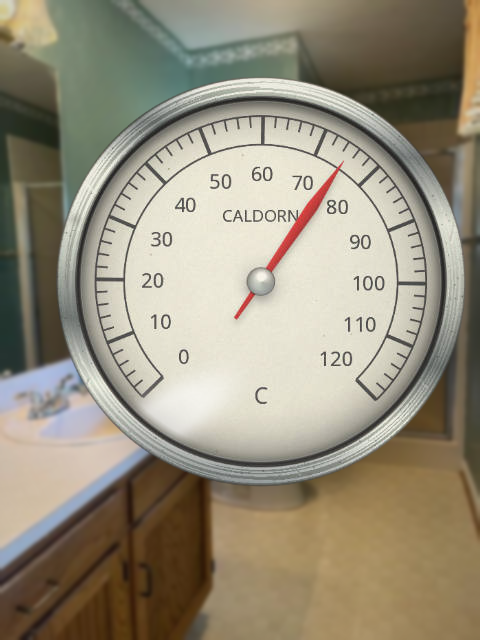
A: **75** °C
